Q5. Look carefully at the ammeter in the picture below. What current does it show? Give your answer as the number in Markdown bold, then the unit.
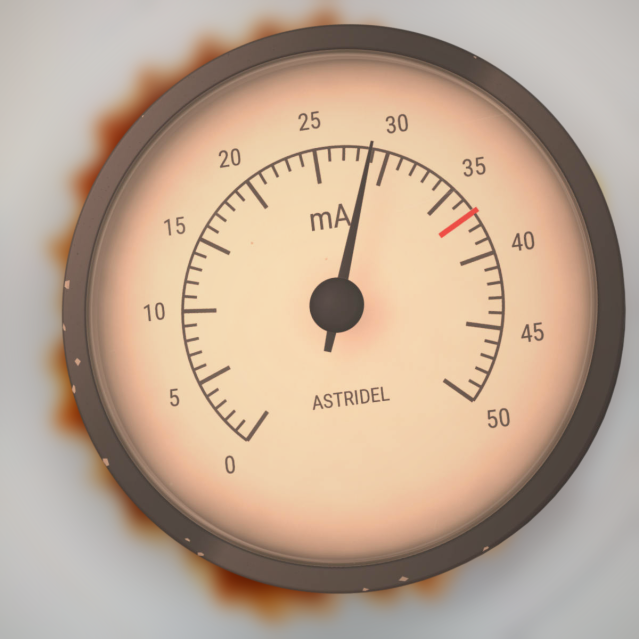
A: **29** mA
